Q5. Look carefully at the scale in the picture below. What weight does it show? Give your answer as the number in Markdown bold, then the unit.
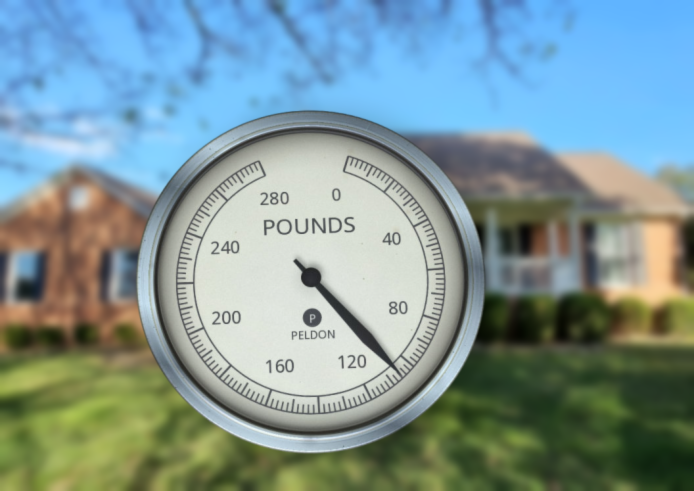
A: **106** lb
